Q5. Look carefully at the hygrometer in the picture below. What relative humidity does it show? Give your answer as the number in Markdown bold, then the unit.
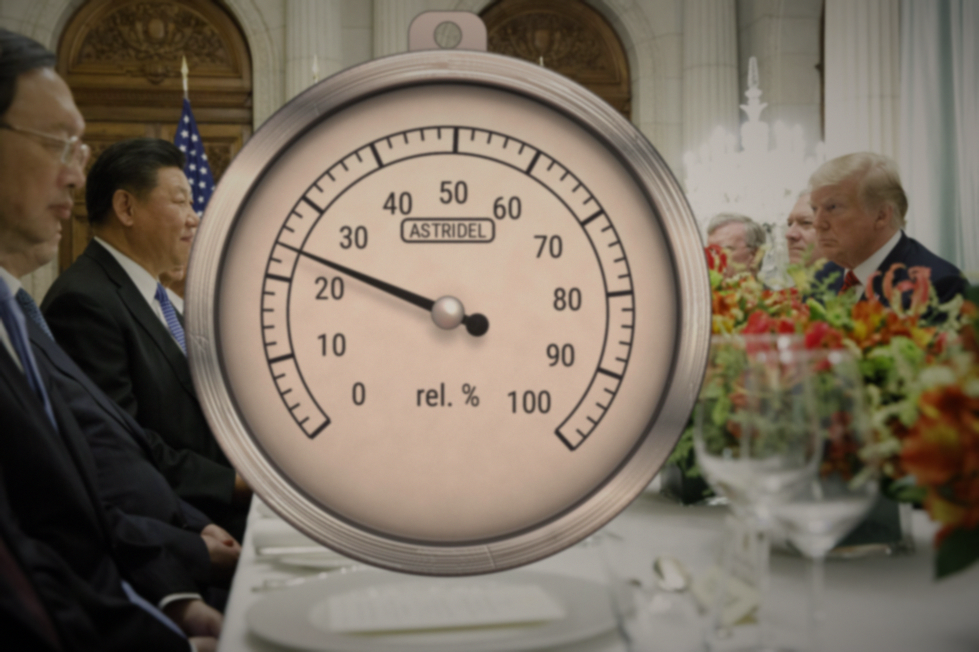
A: **24** %
